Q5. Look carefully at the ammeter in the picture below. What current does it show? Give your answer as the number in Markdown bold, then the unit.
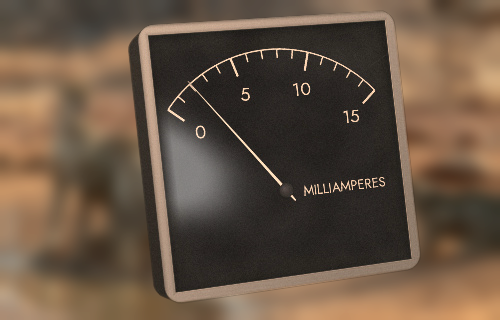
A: **2** mA
